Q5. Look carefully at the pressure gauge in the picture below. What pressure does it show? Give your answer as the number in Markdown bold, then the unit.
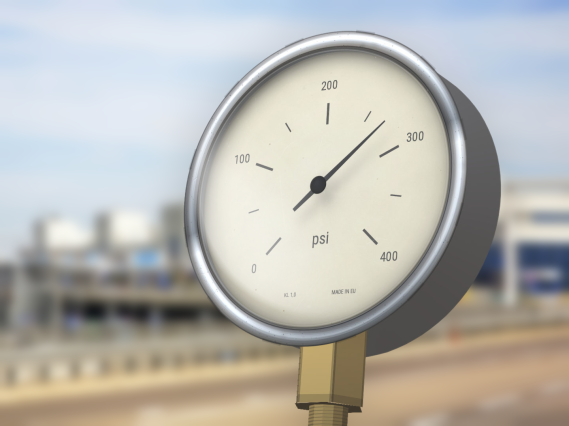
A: **275** psi
